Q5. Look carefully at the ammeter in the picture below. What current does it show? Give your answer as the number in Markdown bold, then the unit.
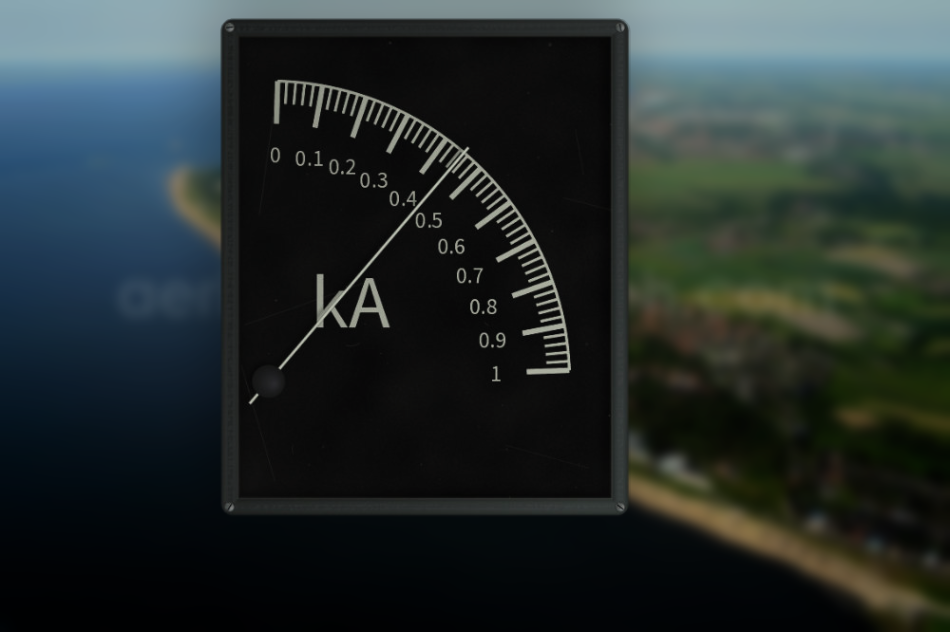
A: **0.45** kA
